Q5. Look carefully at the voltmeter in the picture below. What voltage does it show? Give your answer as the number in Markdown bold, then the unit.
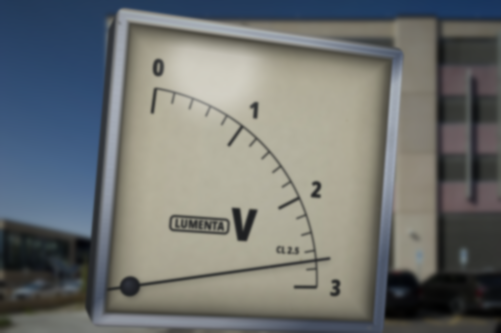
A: **2.7** V
